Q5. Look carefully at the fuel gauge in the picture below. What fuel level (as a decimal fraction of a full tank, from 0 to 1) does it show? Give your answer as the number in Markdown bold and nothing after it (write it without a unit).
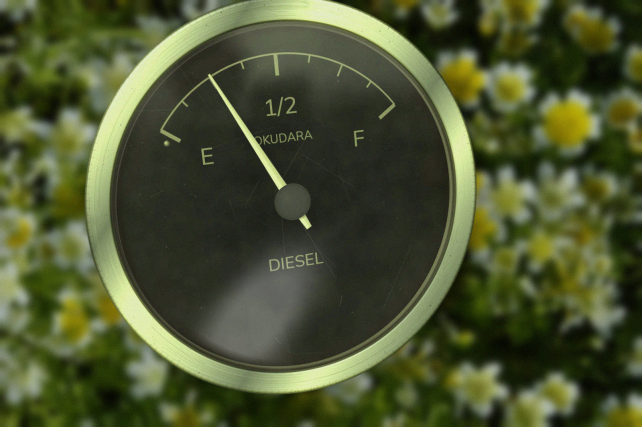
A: **0.25**
